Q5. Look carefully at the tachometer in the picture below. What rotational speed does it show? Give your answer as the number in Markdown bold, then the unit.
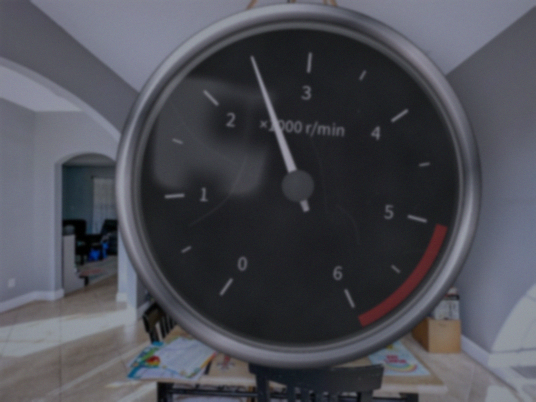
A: **2500** rpm
